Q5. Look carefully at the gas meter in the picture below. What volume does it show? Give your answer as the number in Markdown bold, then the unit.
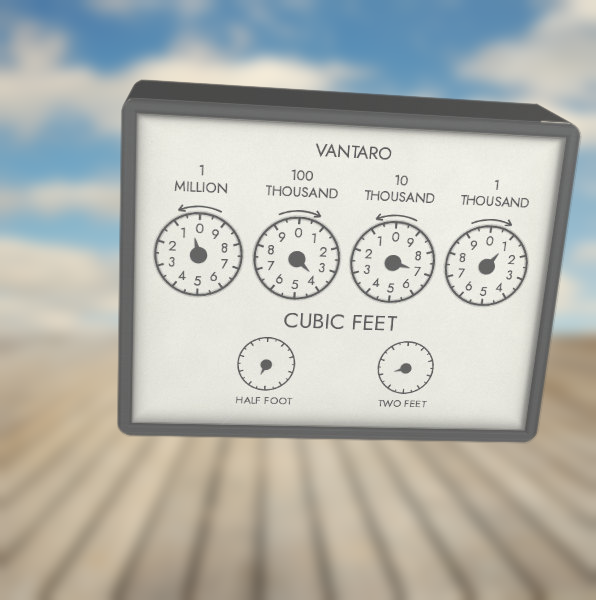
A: **37100** ft³
